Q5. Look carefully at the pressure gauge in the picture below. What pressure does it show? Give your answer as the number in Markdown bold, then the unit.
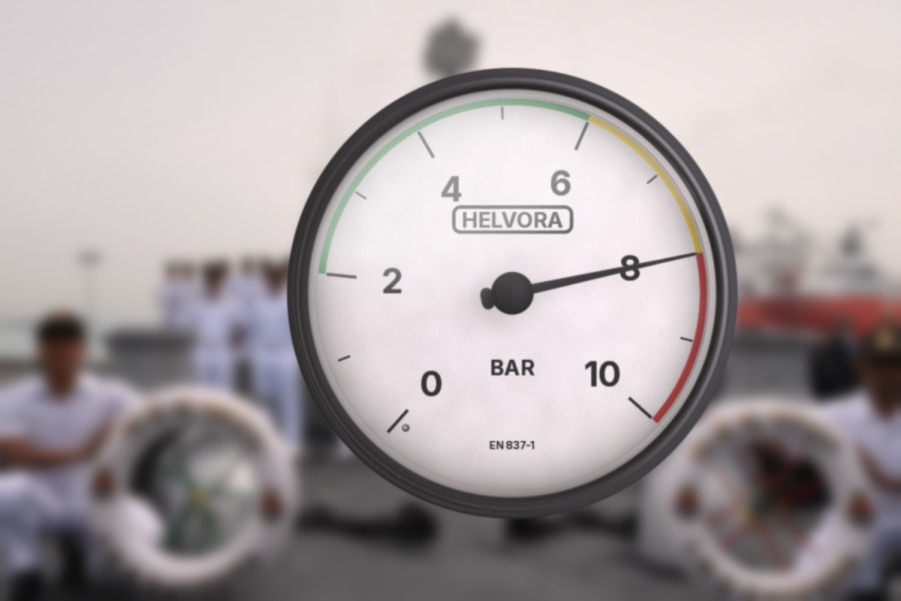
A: **8** bar
